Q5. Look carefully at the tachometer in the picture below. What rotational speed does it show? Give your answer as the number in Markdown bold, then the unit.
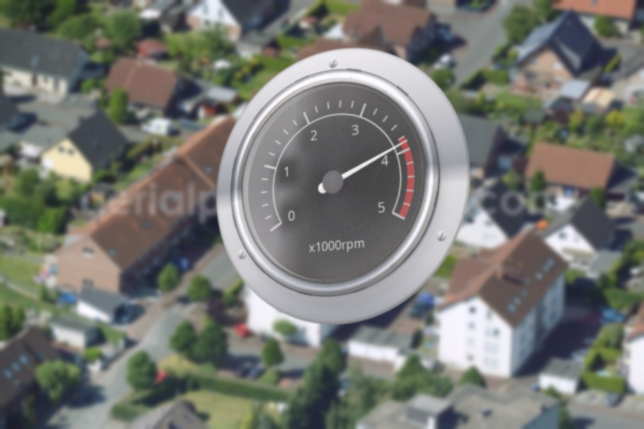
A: **3900** rpm
